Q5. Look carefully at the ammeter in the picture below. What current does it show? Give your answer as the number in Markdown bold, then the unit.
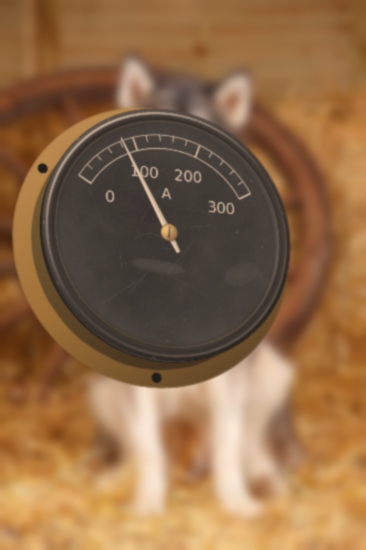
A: **80** A
